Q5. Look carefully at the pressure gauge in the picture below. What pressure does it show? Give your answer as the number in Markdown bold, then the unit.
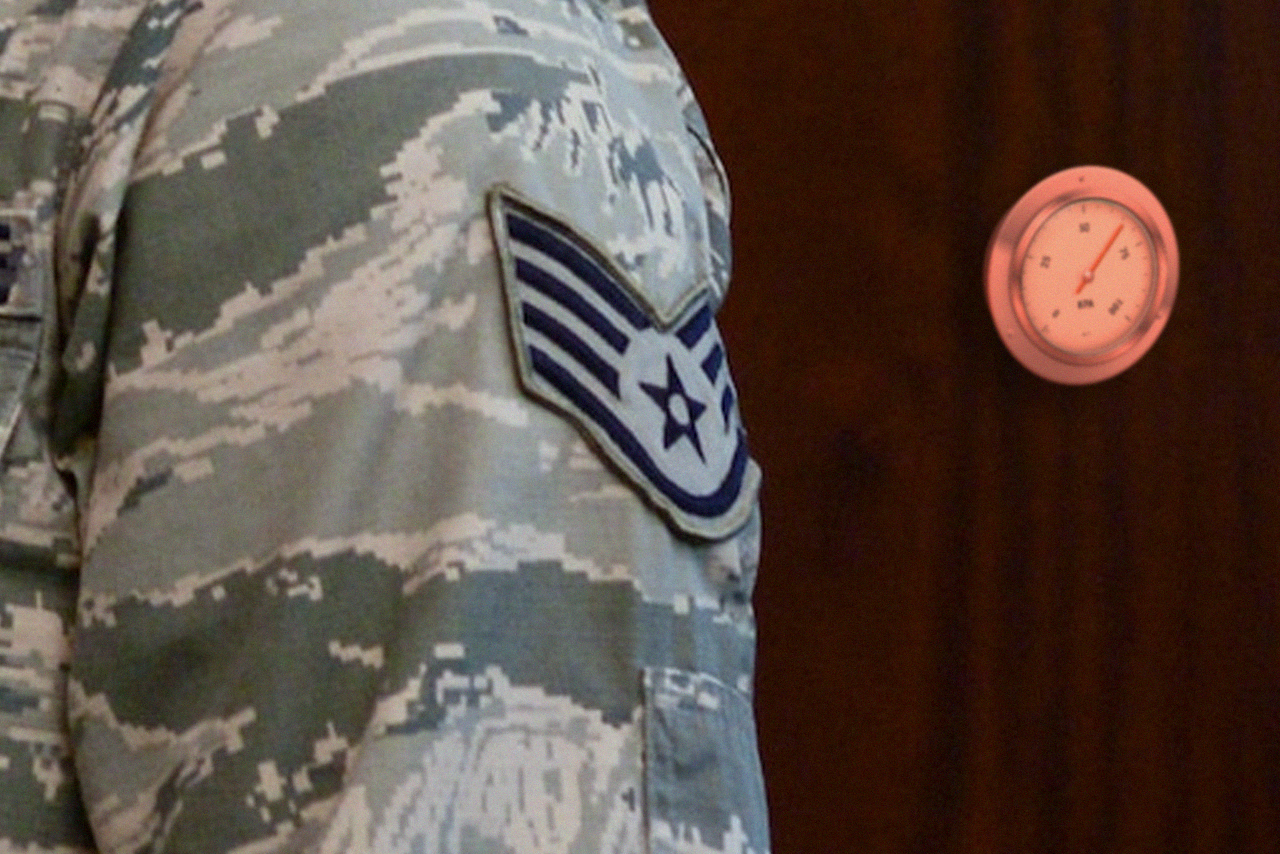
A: **65** kPa
